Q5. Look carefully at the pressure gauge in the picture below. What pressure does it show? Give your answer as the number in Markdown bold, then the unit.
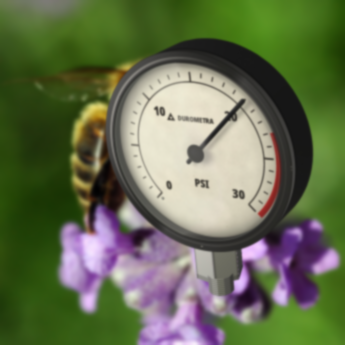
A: **20** psi
